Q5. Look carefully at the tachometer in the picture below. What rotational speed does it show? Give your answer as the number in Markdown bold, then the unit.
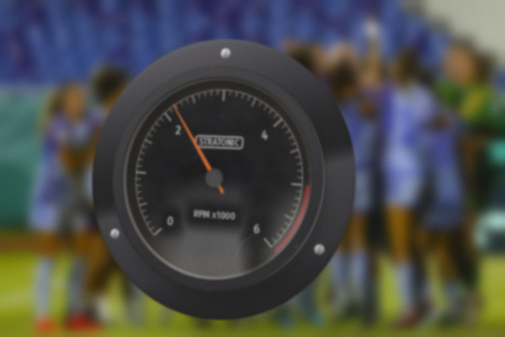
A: **2200** rpm
